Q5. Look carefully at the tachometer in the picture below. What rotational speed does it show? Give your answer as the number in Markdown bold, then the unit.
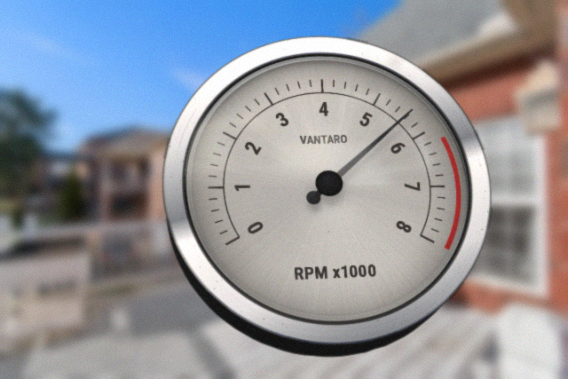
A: **5600** rpm
